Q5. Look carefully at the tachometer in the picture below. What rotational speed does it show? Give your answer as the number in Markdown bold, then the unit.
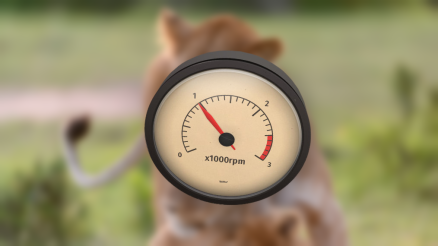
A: **1000** rpm
